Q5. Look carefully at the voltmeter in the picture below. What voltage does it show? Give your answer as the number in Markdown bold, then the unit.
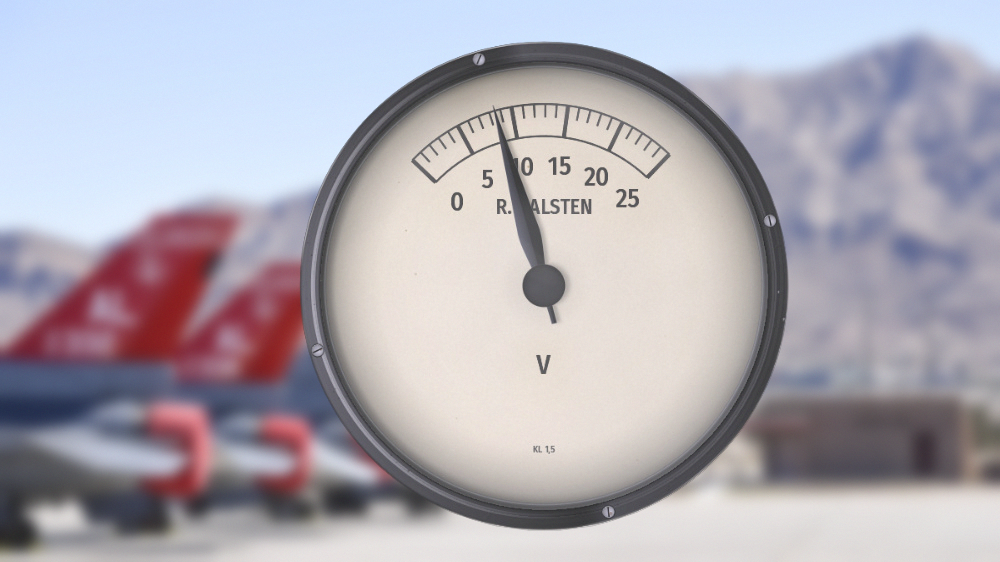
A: **8.5** V
